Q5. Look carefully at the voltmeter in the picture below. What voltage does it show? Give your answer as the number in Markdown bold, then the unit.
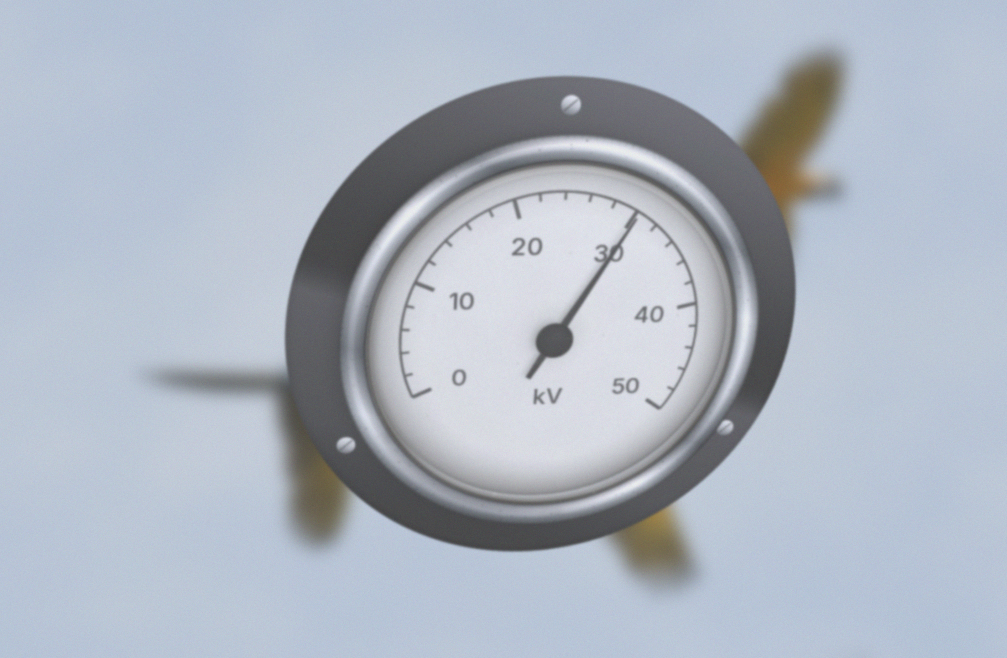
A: **30** kV
